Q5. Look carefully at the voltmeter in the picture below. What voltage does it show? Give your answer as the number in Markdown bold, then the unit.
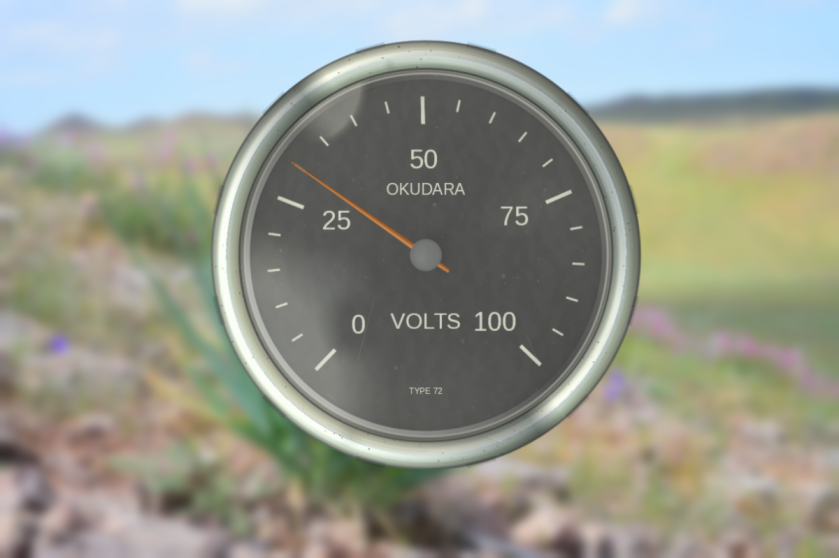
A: **30** V
